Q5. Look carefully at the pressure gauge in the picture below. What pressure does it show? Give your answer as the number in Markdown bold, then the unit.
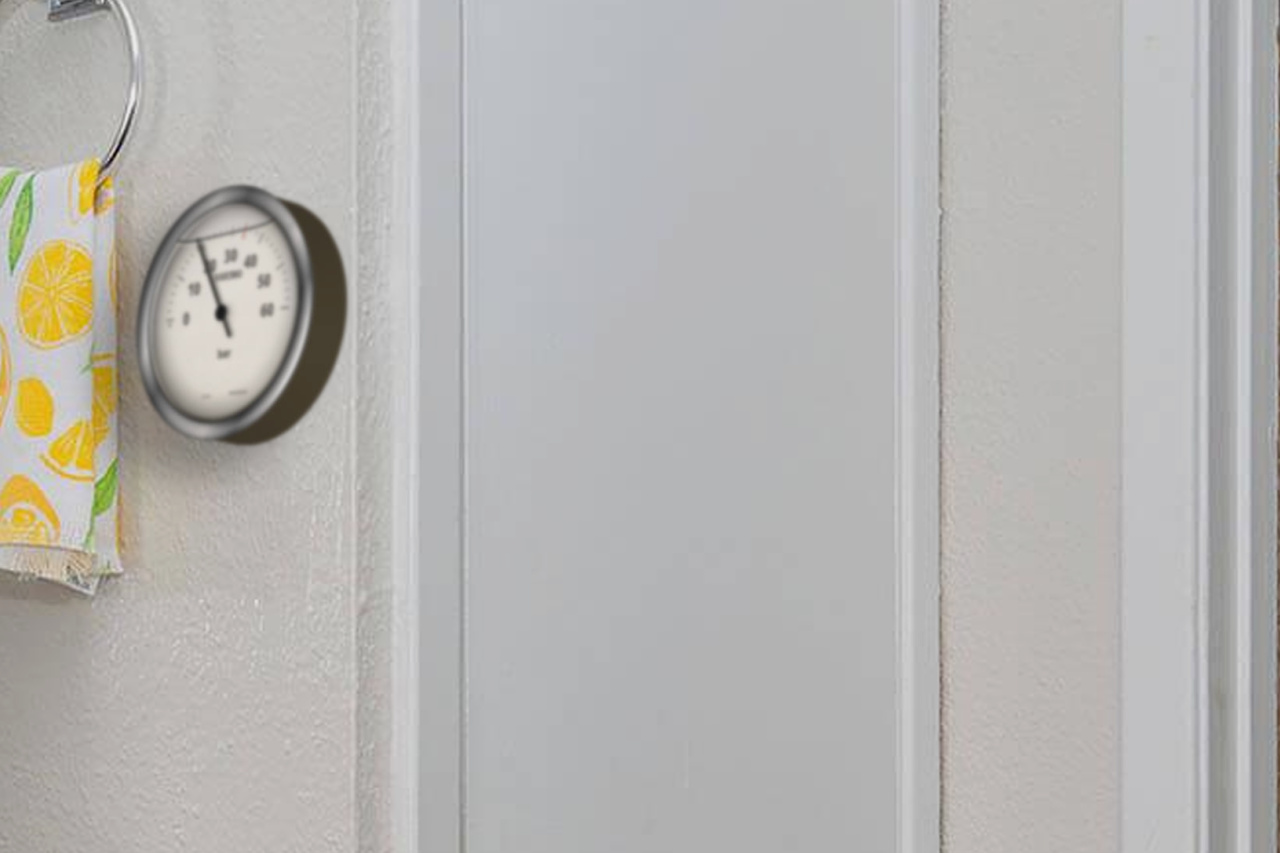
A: **20** bar
